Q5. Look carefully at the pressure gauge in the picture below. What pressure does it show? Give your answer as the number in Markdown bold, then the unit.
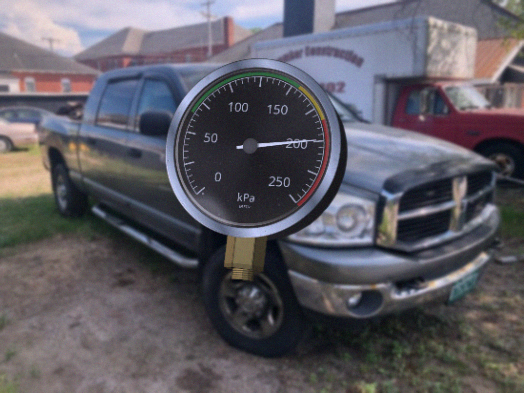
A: **200** kPa
